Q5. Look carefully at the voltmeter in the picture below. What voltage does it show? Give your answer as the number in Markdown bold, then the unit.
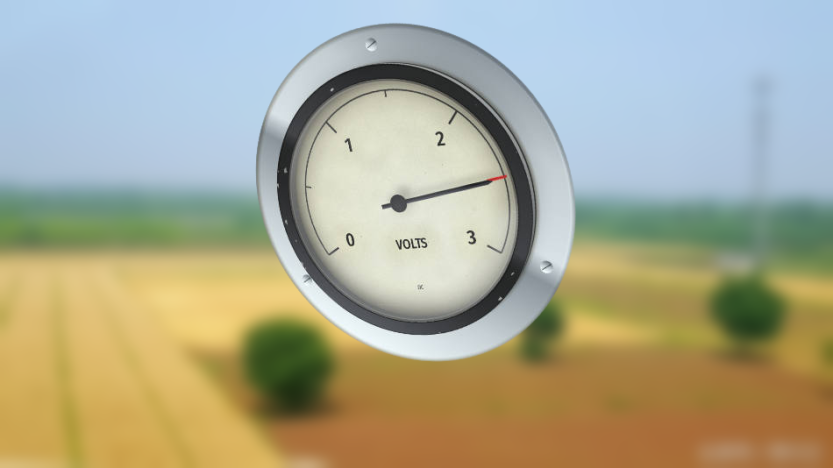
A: **2.5** V
